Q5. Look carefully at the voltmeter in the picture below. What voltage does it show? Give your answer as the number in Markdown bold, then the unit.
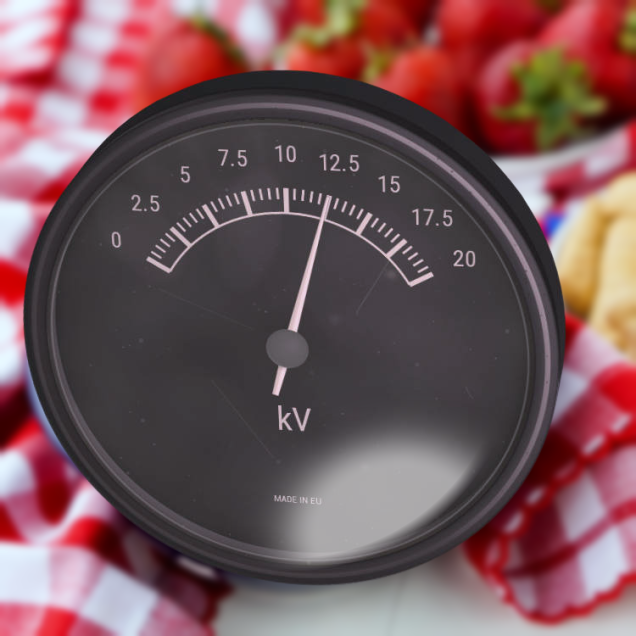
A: **12.5** kV
